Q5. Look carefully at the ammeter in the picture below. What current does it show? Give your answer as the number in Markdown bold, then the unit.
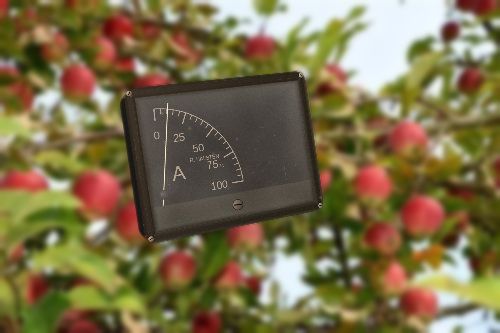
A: **10** A
